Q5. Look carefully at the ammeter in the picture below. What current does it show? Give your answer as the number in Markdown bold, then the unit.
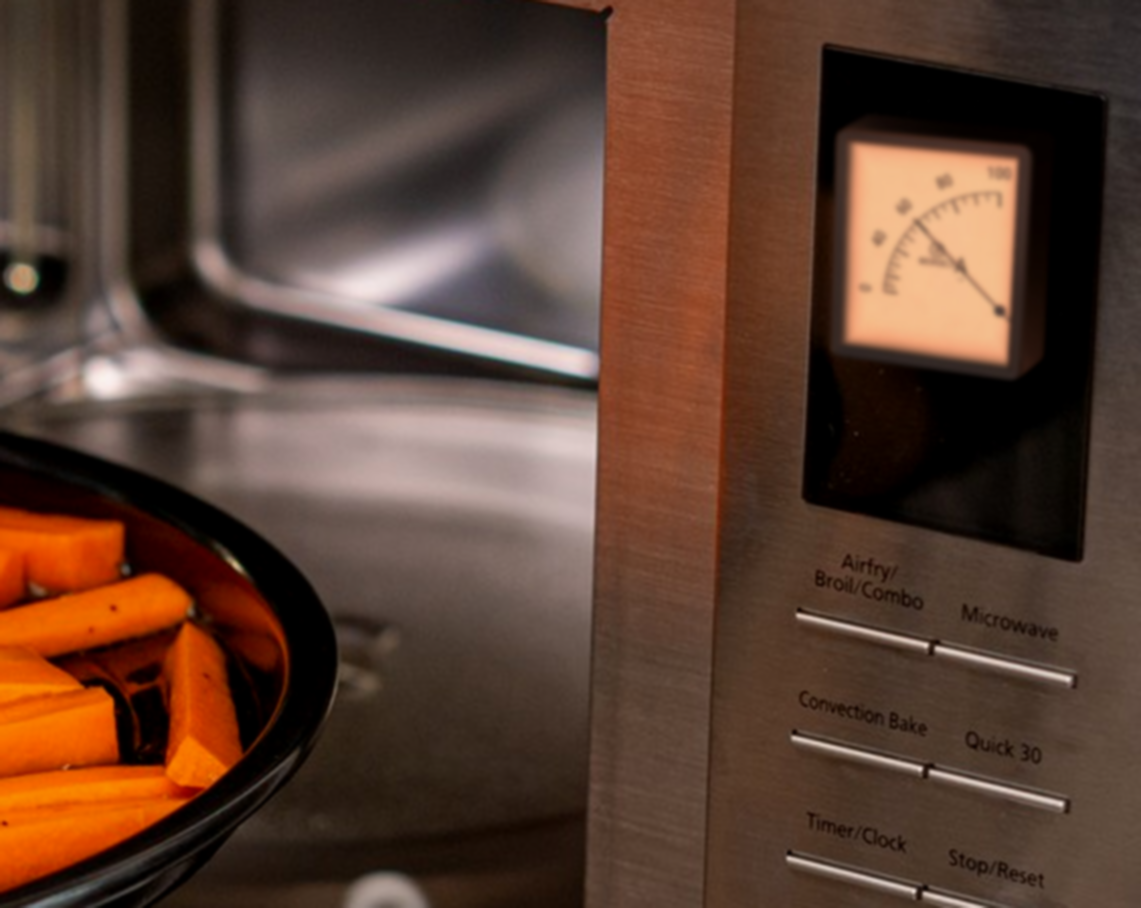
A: **60** A
